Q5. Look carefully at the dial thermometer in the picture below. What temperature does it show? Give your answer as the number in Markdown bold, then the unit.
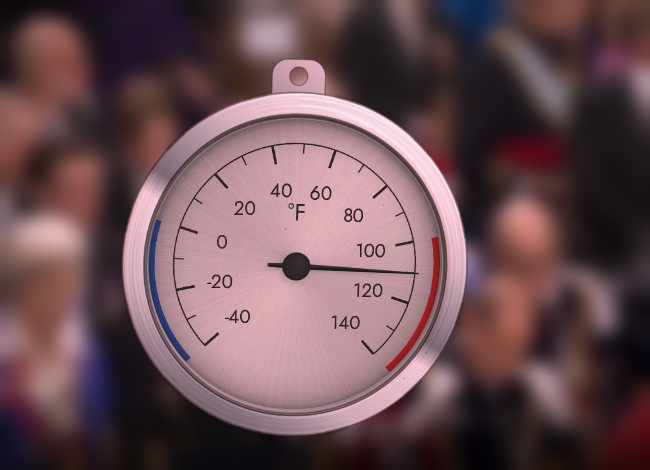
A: **110** °F
